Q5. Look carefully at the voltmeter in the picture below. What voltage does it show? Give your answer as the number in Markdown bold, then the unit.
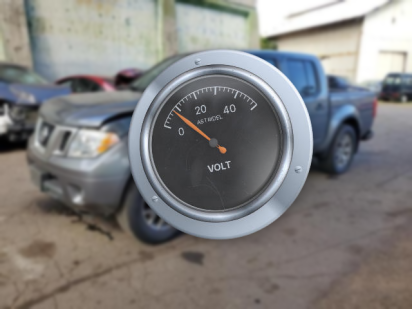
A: **8** V
